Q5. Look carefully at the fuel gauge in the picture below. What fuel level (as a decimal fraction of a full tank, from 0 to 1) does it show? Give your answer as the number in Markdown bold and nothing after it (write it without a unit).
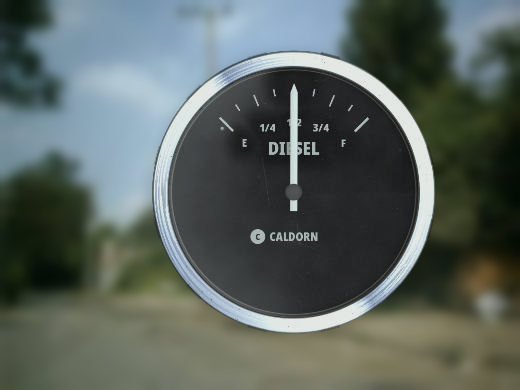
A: **0.5**
